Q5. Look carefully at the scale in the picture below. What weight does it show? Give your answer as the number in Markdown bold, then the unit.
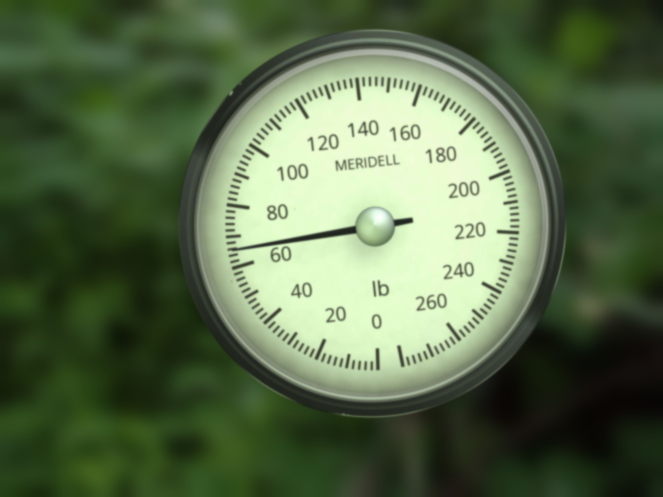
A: **66** lb
